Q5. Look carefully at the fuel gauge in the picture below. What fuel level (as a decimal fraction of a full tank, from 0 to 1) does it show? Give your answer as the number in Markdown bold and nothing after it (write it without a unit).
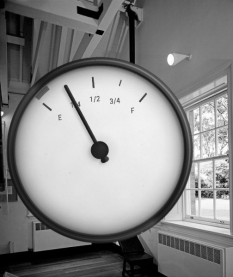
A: **0.25**
